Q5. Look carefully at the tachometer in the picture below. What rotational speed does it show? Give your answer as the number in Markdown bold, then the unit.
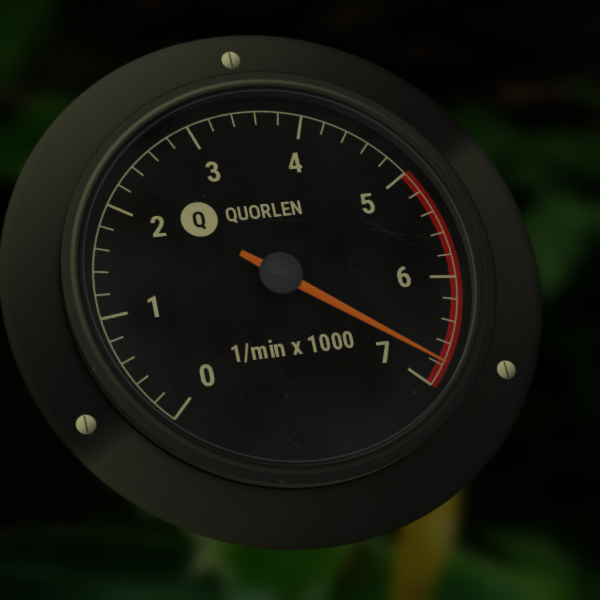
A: **6800** rpm
